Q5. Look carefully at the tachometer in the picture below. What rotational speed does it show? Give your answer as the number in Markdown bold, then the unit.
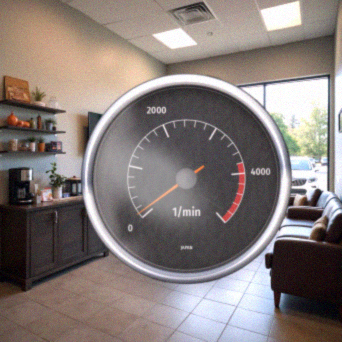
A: **100** rpm
